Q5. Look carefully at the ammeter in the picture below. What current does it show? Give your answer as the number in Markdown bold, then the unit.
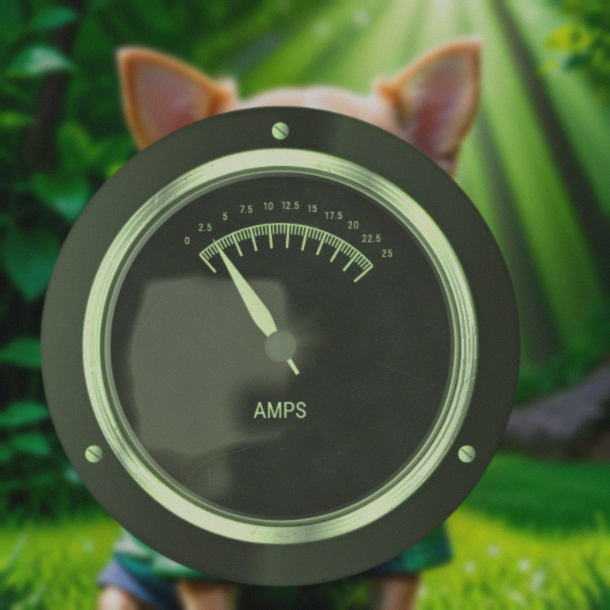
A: **2.5** A
